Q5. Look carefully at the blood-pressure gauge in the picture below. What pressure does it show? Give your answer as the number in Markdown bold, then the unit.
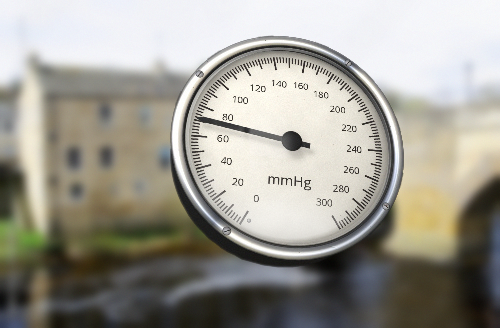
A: **70** mmHg
